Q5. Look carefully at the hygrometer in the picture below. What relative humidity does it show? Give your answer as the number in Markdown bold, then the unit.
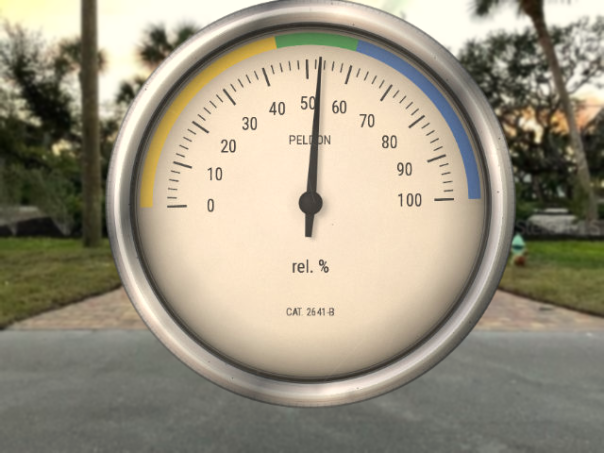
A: **53** %
